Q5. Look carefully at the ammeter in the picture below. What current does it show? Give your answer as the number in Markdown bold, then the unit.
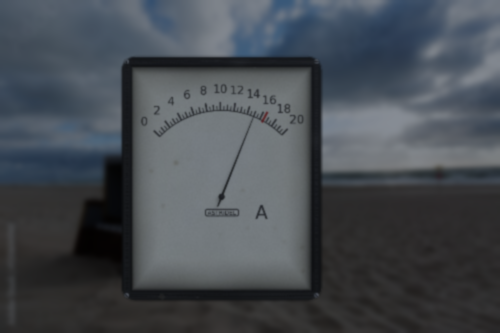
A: **15** A
